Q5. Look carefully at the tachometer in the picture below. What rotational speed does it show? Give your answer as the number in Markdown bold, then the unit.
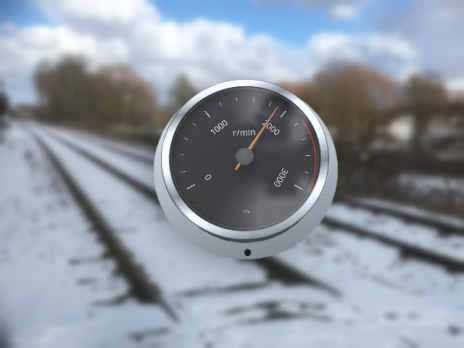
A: **1900** rpm
